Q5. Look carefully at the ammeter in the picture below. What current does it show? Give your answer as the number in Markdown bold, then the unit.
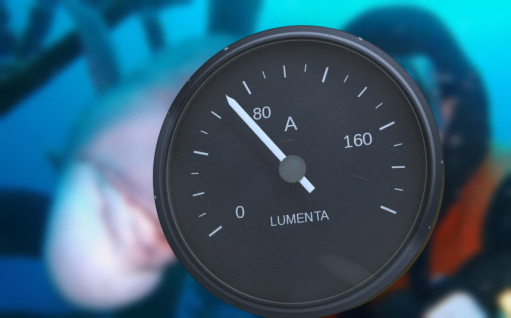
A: **70** A
